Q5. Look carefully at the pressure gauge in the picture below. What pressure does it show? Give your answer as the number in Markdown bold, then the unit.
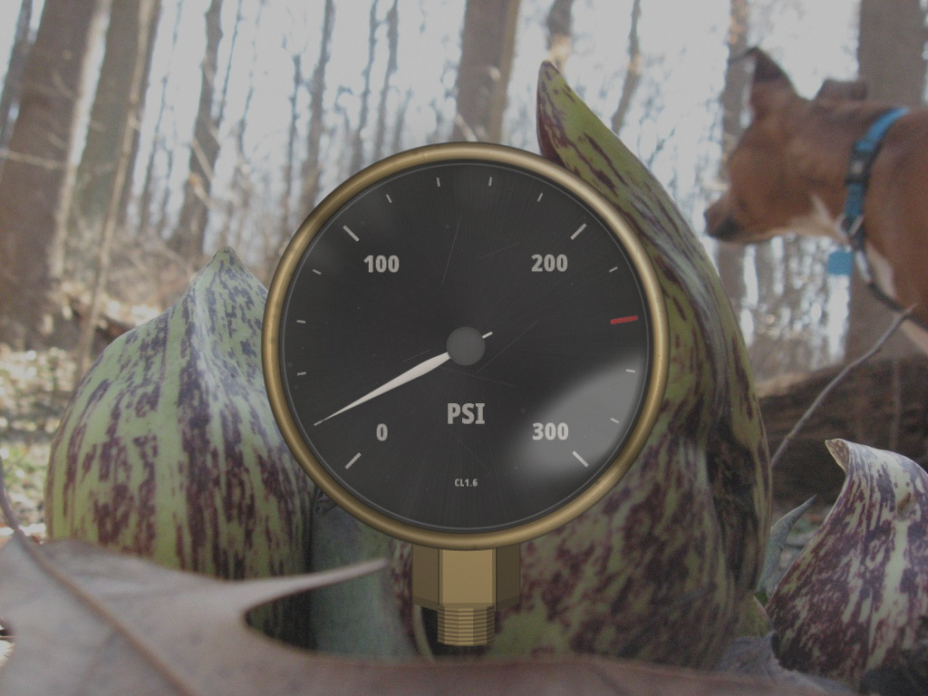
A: **20** psi
